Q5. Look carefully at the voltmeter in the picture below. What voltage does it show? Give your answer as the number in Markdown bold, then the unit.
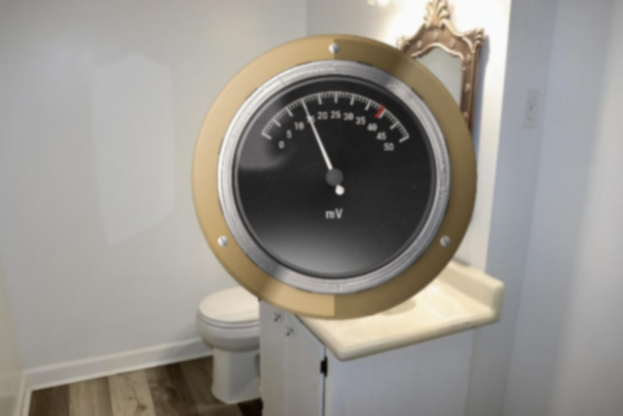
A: **15** mV
